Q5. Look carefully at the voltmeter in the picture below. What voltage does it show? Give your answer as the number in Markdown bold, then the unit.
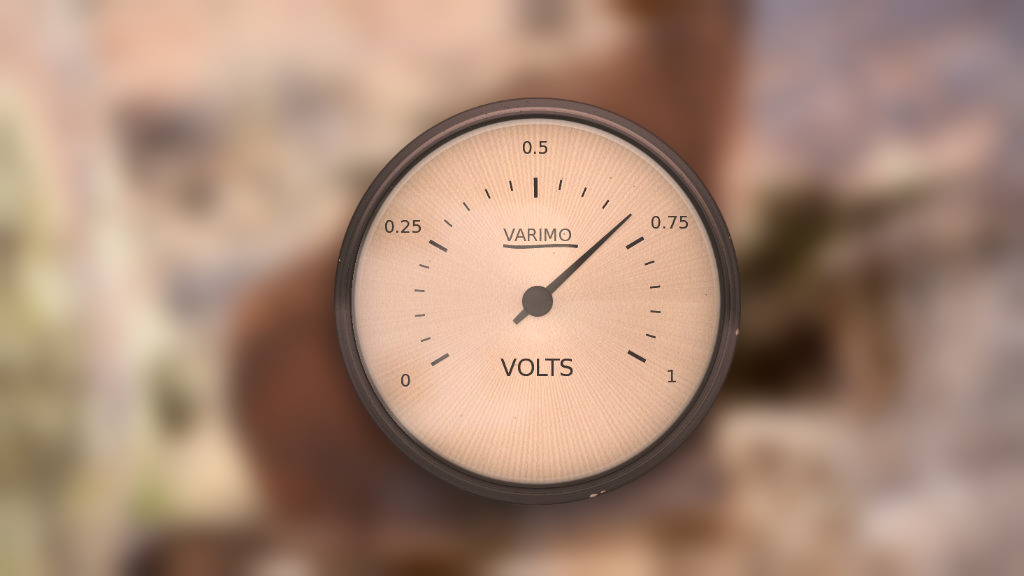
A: **0.7** V
